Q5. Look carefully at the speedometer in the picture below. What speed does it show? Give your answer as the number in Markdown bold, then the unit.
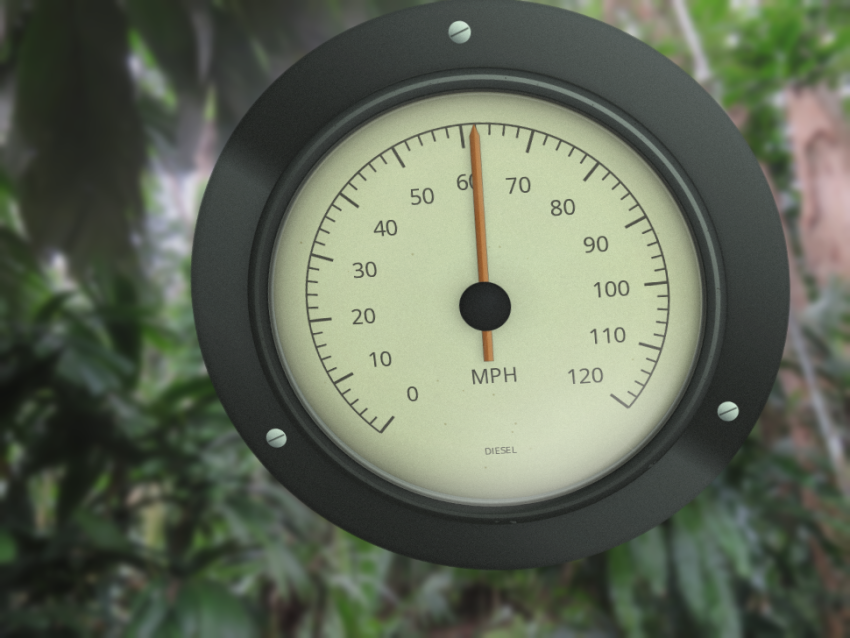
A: **62** mph
